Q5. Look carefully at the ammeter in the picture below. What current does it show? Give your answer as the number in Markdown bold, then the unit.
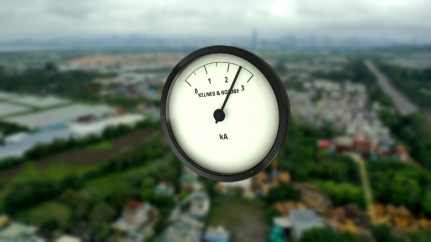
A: **2.5** kA
